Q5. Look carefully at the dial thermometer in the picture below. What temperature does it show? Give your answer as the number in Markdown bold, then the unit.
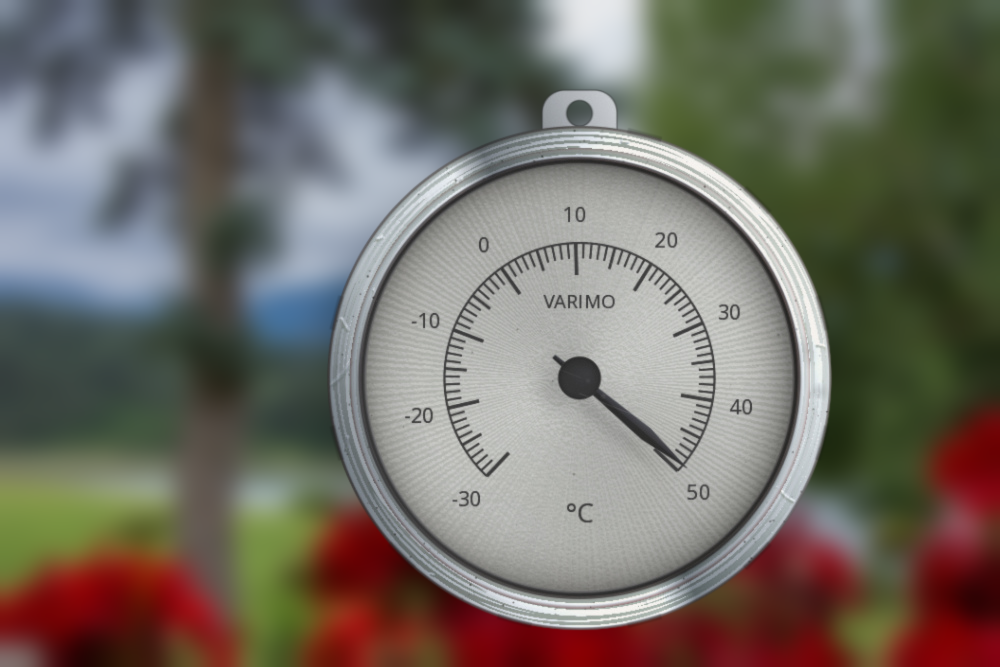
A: **49** °C
